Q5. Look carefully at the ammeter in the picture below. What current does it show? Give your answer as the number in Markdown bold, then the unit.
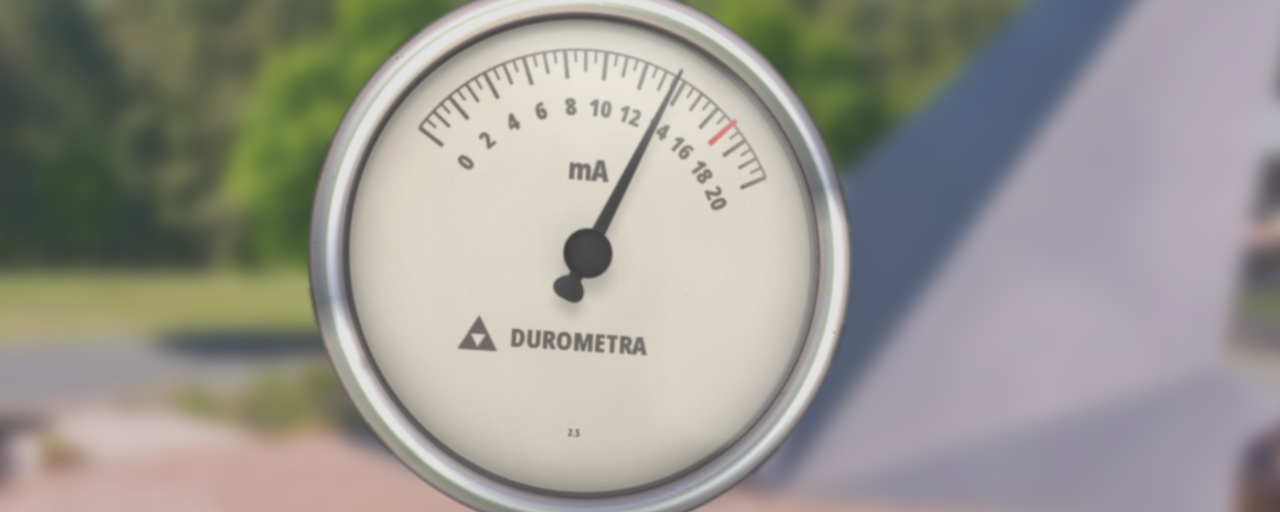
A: **13.5** mA
